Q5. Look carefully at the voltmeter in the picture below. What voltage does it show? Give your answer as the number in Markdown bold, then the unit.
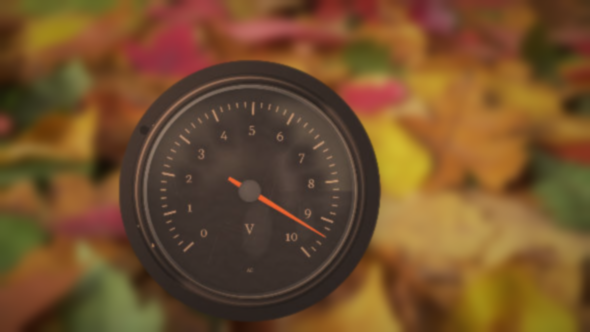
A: **9.4** V
